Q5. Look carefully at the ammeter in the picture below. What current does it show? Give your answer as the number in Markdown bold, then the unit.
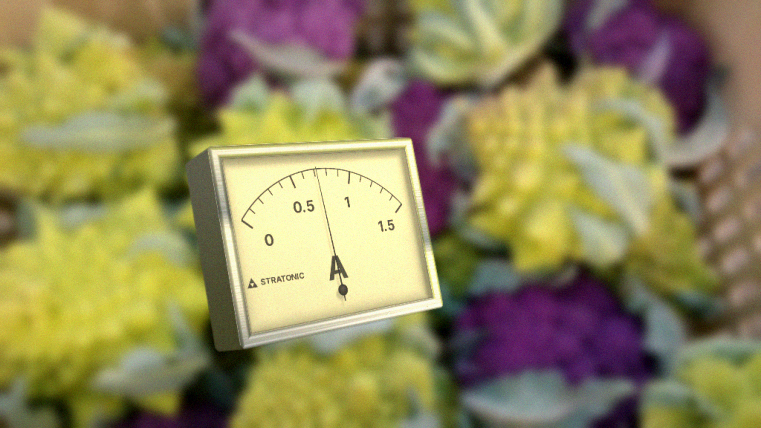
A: **0.7** A
